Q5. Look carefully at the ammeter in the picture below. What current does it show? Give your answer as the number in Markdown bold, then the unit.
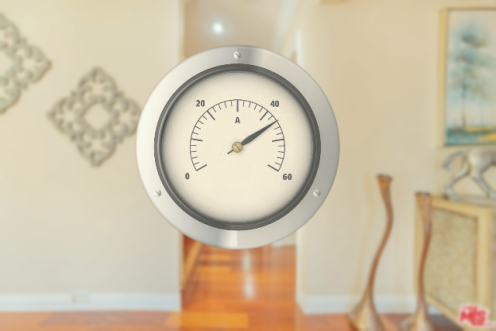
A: **44** A
